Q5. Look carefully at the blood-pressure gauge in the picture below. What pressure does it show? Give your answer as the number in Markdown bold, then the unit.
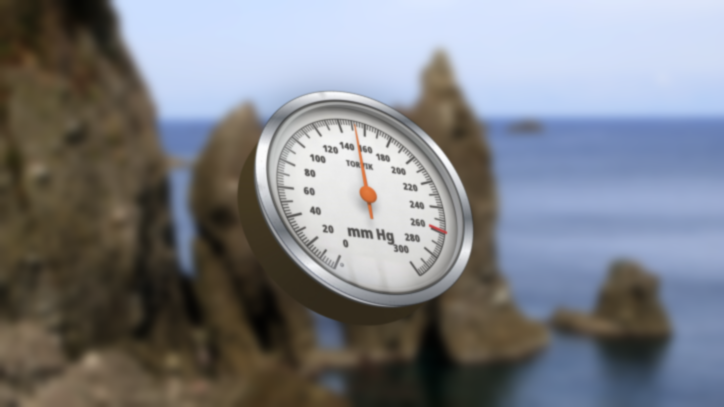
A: **150** mmHg
